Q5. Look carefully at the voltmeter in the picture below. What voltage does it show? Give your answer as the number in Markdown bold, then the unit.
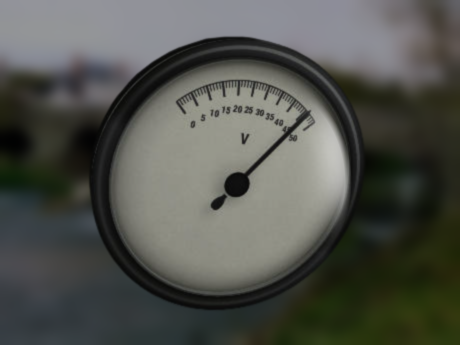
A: **45** V
